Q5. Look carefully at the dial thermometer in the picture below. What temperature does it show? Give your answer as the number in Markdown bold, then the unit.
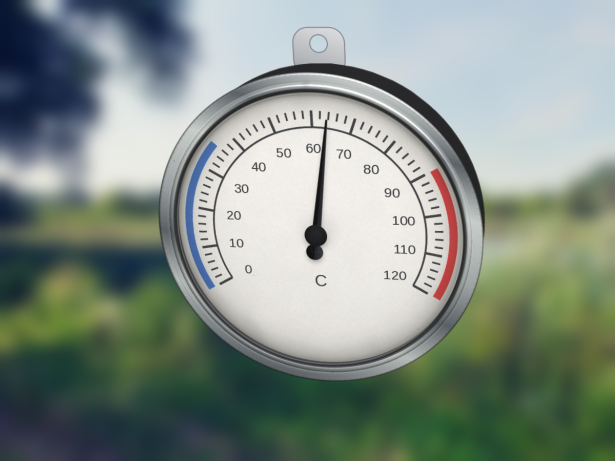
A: **64** °C
